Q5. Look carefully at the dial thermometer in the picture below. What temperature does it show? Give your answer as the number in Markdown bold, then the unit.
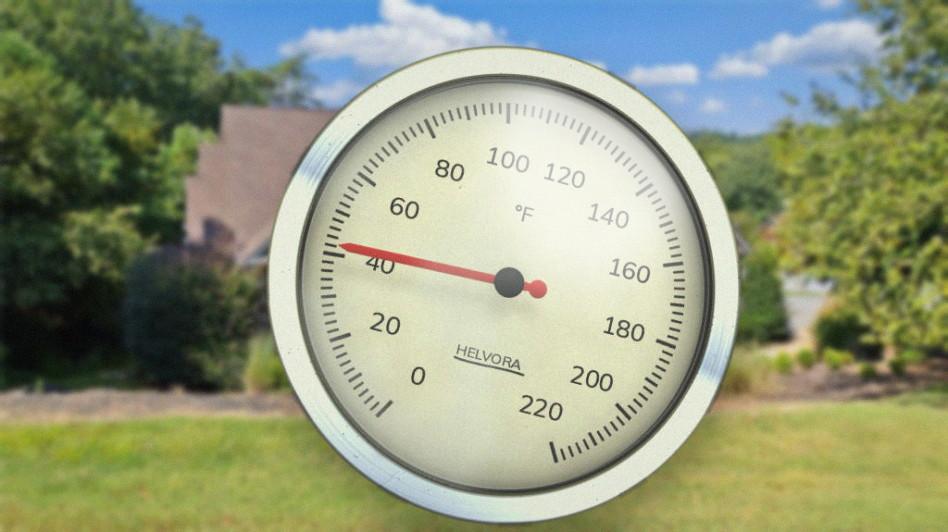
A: **42** °F
